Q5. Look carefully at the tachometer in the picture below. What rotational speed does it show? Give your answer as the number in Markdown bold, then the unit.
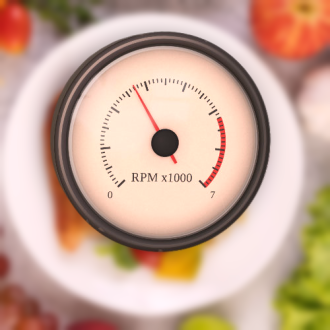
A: **2700** rpm
